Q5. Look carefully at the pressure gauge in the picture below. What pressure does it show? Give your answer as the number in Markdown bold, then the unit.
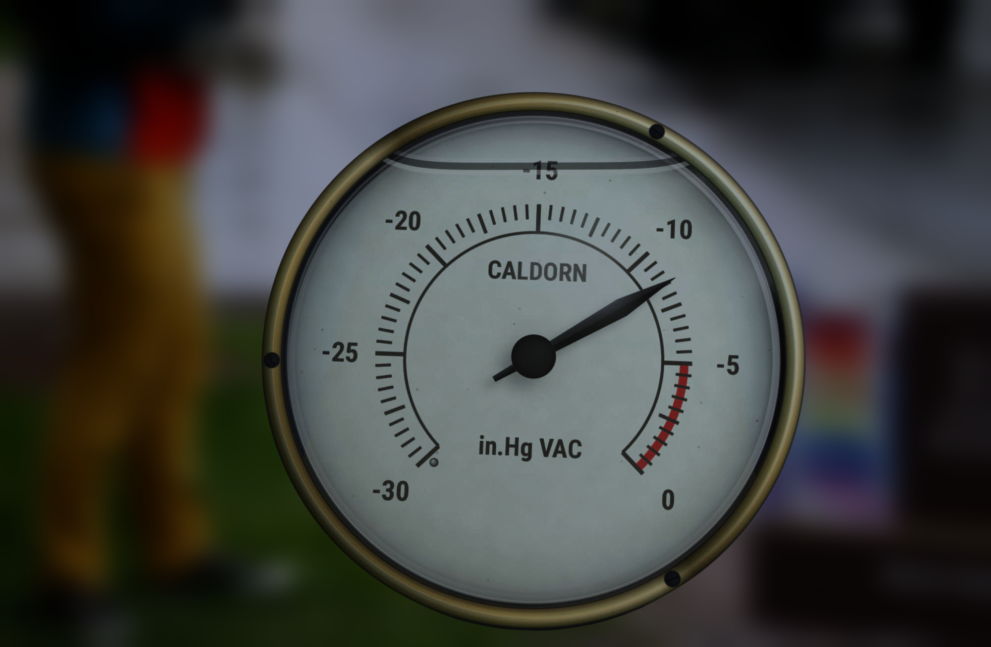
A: **-8.5** inHg
